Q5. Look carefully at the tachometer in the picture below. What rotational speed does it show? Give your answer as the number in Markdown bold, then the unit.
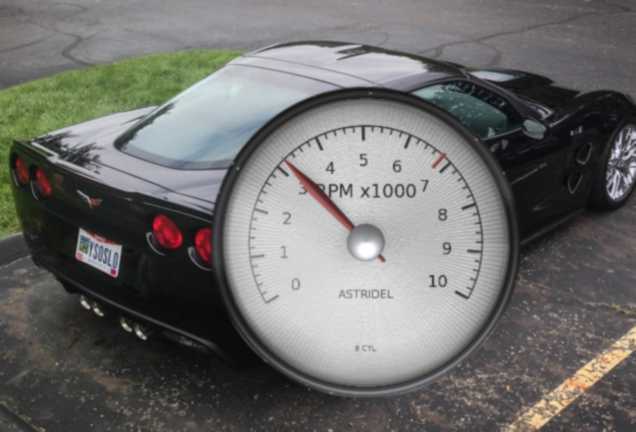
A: **3200** rpm
